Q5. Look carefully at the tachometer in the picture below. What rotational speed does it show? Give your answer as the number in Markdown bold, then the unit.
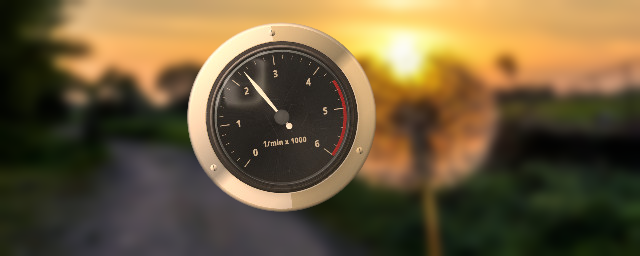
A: **2300** rpm
